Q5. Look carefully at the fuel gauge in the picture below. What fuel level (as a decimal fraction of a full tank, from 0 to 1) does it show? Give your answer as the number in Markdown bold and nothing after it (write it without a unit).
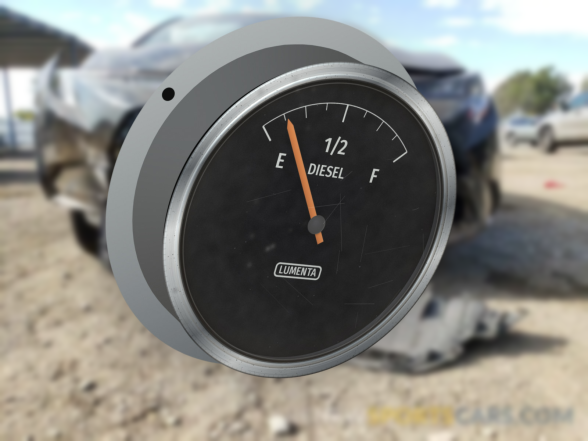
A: **0.125**
